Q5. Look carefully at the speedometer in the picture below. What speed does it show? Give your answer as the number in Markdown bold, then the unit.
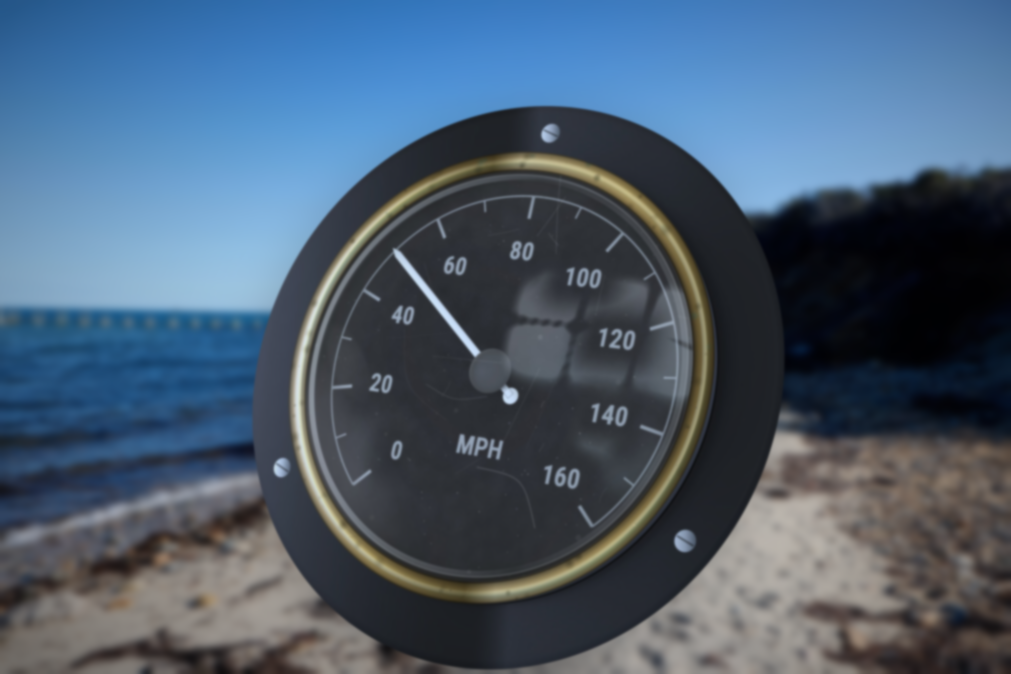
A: **50** mph
